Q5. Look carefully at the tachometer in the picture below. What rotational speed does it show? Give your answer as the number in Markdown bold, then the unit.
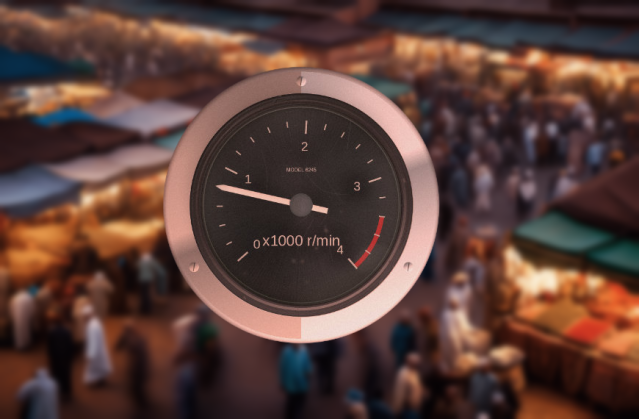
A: **800** rpm
